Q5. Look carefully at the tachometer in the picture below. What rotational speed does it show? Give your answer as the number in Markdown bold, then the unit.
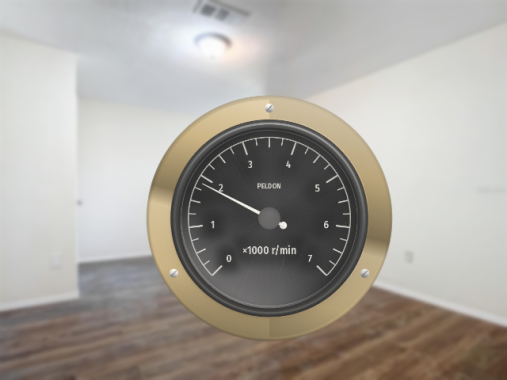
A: **1875** rpm
